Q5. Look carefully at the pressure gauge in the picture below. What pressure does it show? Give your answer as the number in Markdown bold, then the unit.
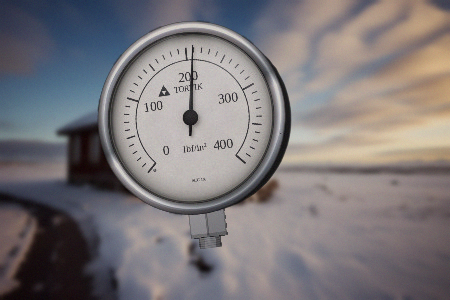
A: **210** psi
